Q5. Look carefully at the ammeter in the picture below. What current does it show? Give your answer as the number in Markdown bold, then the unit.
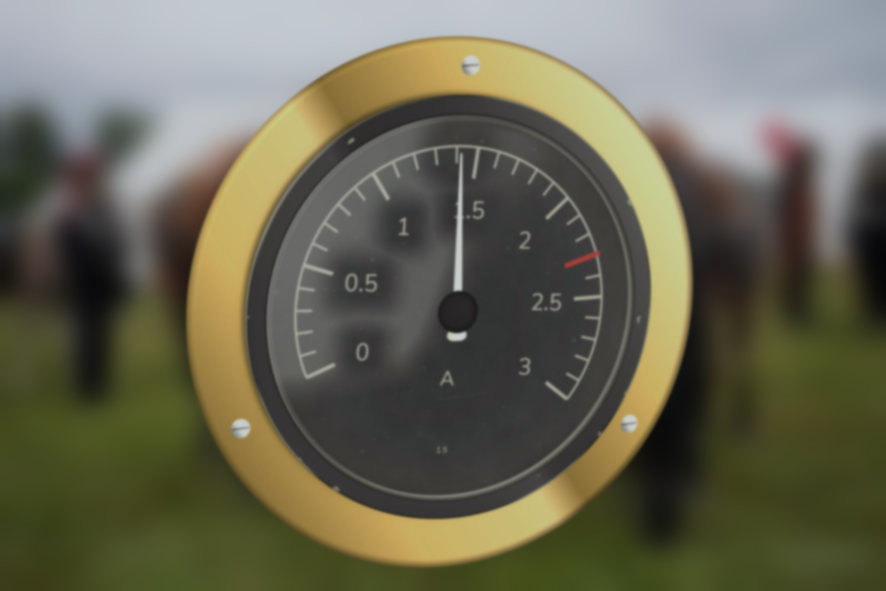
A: **1.4** A
